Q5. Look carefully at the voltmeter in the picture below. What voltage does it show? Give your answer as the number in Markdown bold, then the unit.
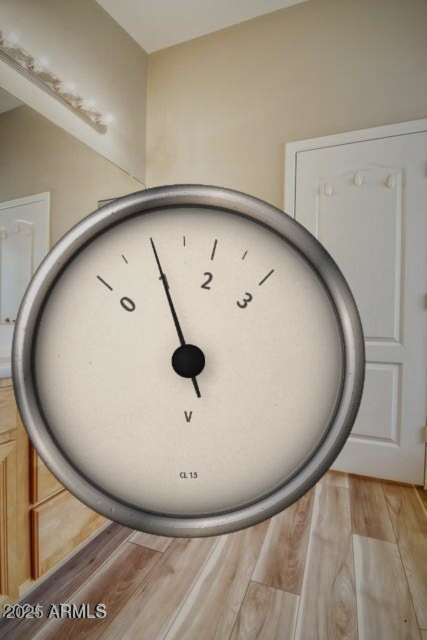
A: **1** V
